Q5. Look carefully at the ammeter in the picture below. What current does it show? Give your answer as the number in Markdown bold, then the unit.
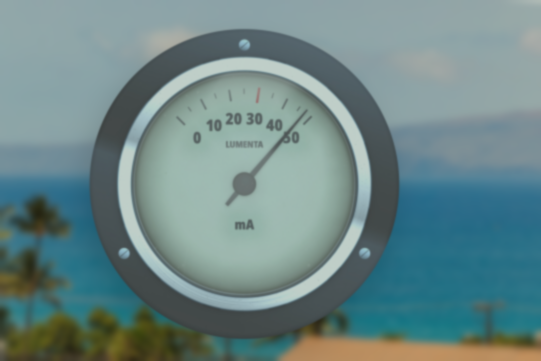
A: **47.5** mA
